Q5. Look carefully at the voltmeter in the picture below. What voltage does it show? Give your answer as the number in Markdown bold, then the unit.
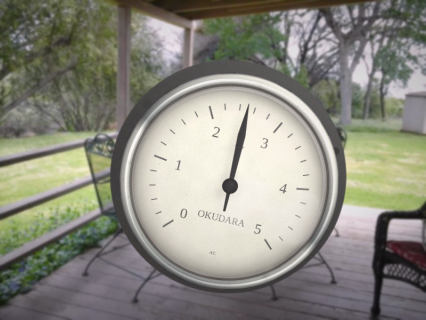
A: **2.5** V
